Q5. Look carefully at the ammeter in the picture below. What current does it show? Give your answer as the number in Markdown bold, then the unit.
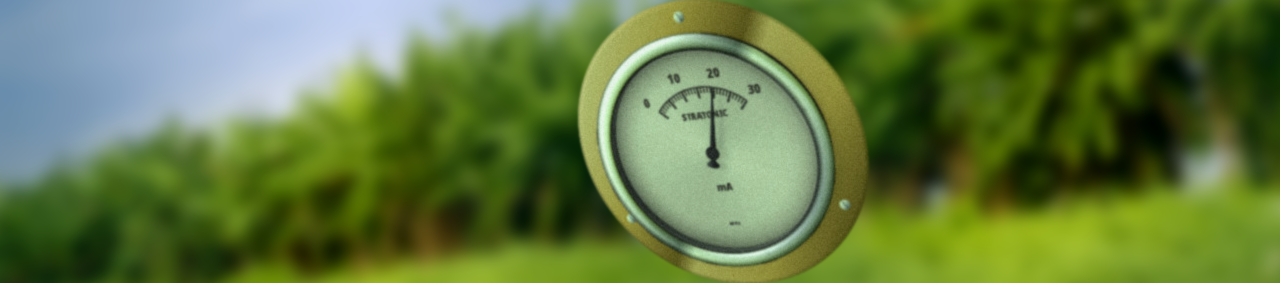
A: **20** mA
